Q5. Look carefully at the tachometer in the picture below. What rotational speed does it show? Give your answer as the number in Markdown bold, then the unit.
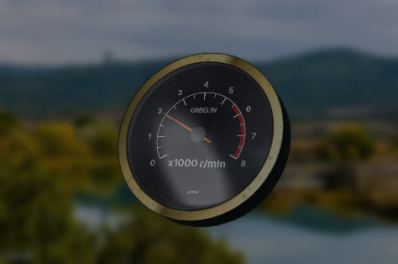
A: **2000** rpm
